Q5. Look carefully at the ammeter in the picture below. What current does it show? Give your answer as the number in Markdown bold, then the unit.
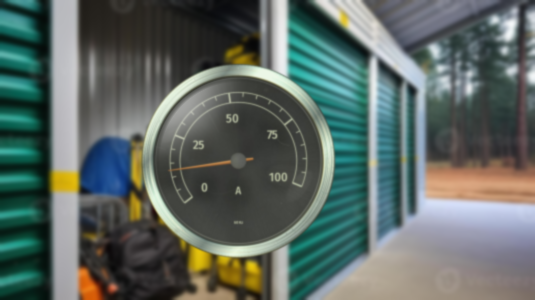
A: **12.5** A
